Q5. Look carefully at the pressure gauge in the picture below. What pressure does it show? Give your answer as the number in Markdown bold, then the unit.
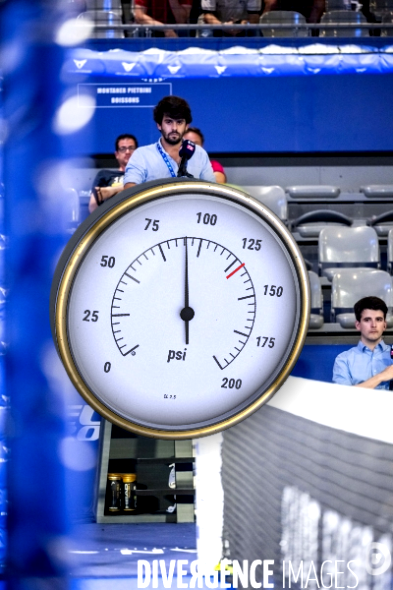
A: **90** psi
